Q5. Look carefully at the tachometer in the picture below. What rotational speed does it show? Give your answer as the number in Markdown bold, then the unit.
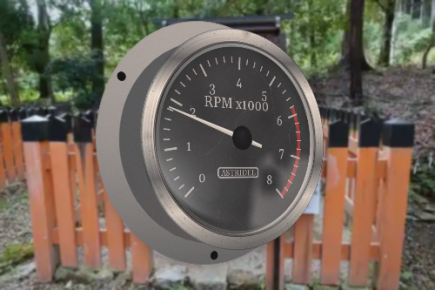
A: **1800** rpm
